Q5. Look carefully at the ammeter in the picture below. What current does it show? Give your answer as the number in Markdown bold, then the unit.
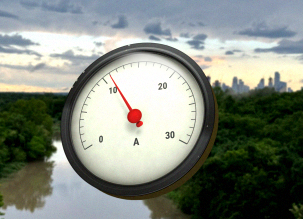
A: **11** A
